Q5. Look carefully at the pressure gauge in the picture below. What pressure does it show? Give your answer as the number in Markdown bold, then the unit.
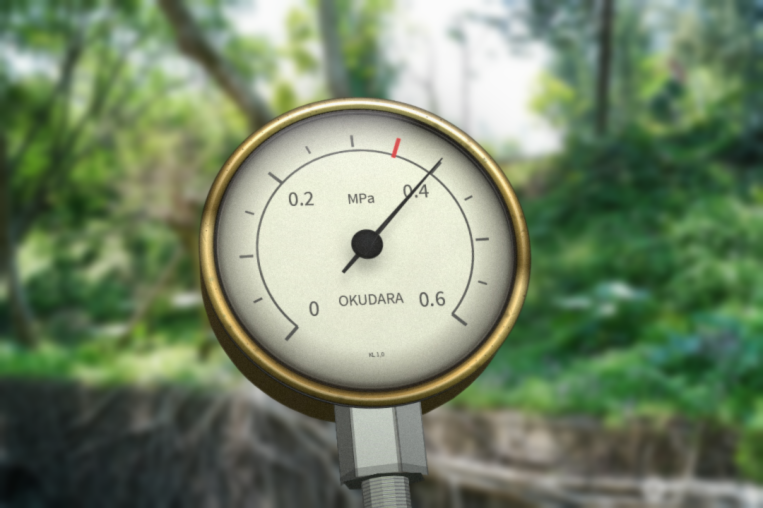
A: **0.4** MPa
